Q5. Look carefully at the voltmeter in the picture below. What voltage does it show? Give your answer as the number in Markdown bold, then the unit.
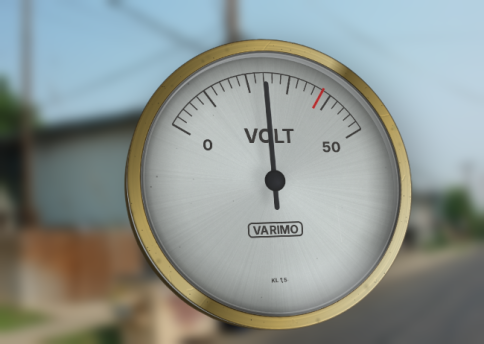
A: **24** V
